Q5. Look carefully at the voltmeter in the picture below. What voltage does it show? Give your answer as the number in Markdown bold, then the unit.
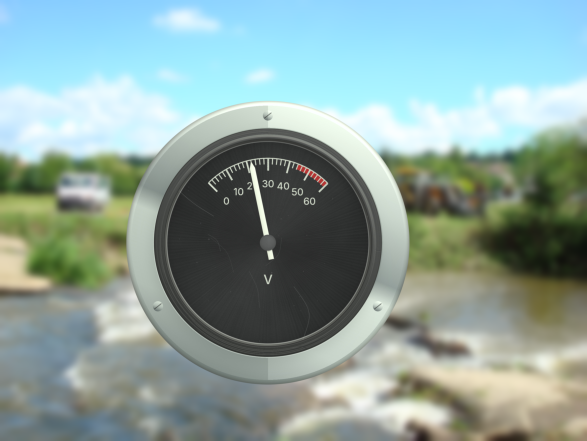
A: **22** V
